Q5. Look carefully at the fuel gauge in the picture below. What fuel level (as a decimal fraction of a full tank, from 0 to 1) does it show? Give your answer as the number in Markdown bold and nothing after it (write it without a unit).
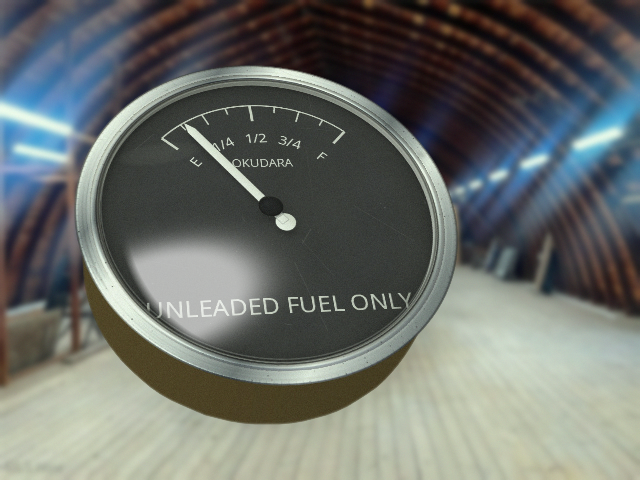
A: **0.125**
